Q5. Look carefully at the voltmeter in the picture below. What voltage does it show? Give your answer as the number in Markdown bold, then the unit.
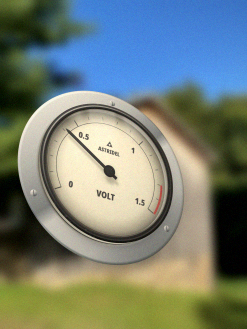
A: **0.4** V
